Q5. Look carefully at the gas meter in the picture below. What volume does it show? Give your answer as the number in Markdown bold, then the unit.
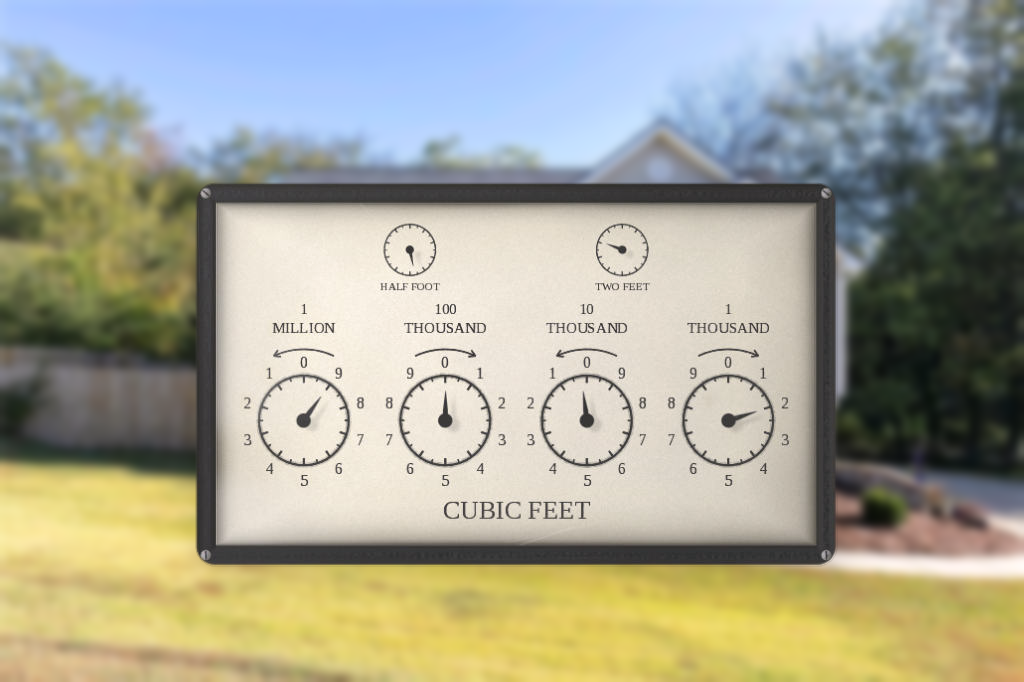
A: **900200** ft³
